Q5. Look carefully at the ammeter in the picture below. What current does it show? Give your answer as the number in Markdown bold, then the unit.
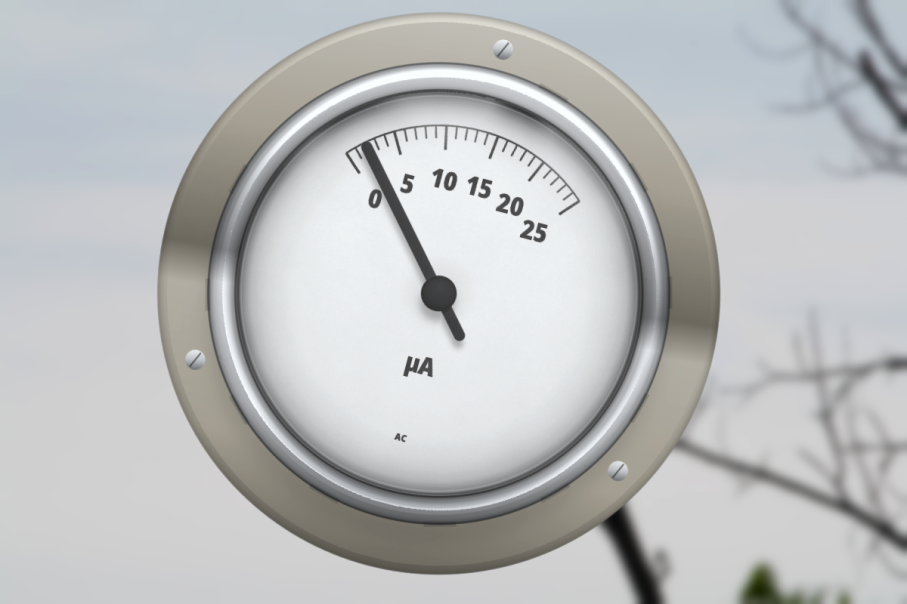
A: **2** µA
